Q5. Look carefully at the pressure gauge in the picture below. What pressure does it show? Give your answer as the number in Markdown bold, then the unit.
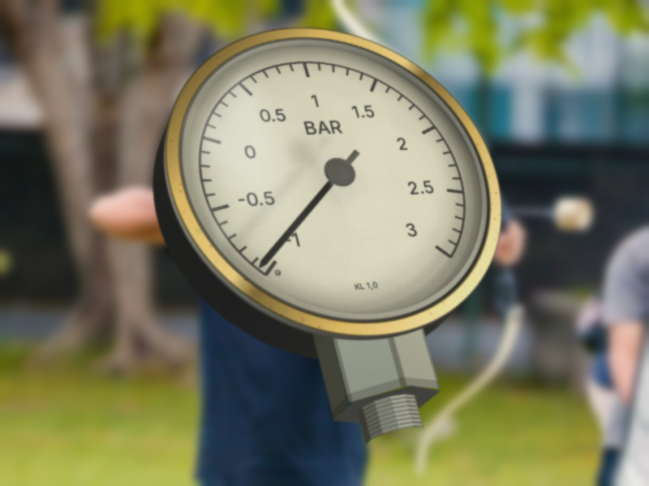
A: **-0.95** bar
